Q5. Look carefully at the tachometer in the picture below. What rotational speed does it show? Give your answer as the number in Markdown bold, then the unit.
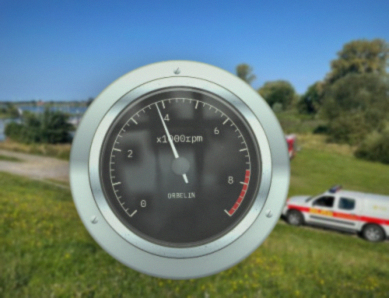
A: **3800** rpm
